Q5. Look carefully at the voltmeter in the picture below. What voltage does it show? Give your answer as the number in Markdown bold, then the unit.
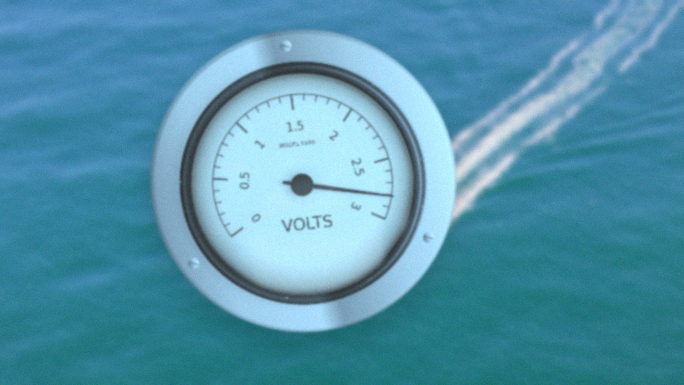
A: **2.8** V
